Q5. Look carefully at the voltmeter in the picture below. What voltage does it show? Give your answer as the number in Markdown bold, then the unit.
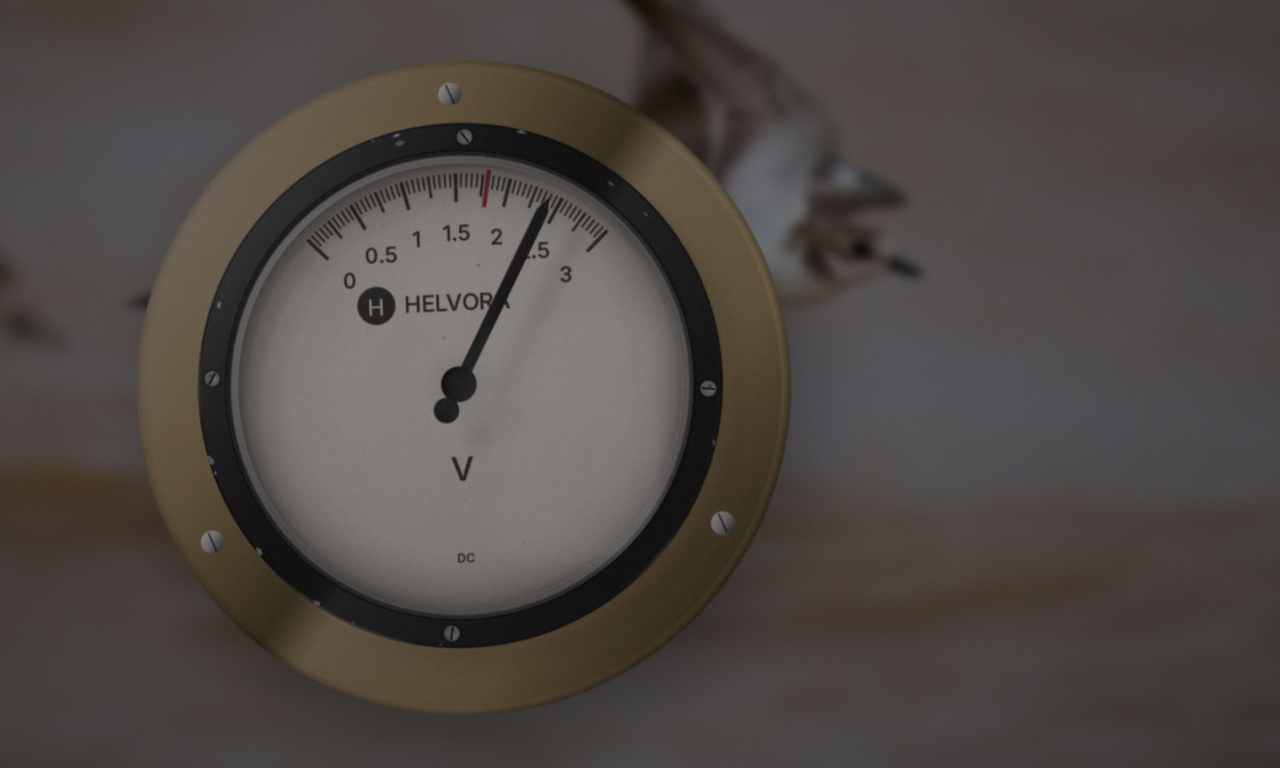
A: **2.4** V
